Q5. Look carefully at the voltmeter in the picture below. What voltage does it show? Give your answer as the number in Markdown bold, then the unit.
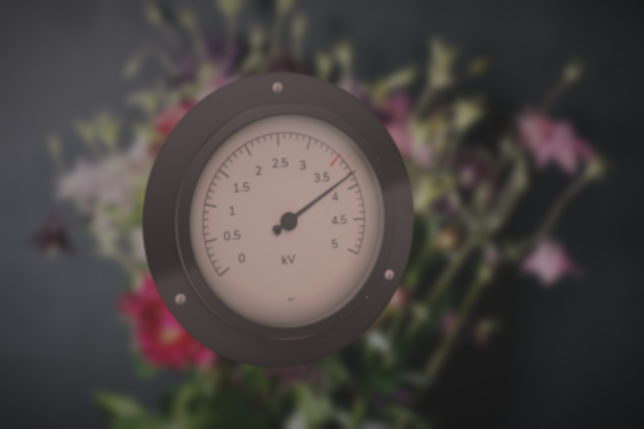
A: **3.8** kV
